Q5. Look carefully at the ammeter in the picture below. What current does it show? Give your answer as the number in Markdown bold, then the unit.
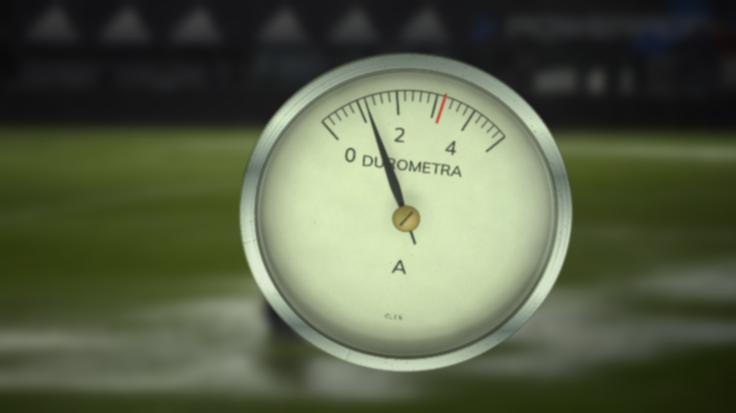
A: **1.2** A
